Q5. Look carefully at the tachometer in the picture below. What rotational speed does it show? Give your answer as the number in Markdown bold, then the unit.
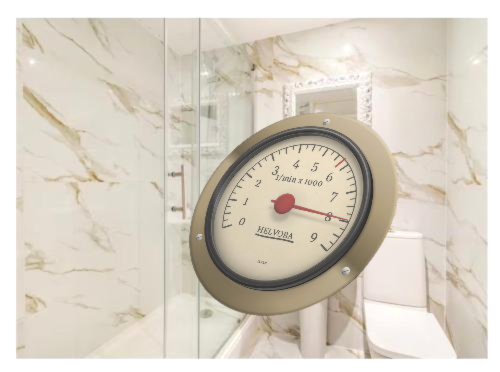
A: **8000** rpm
